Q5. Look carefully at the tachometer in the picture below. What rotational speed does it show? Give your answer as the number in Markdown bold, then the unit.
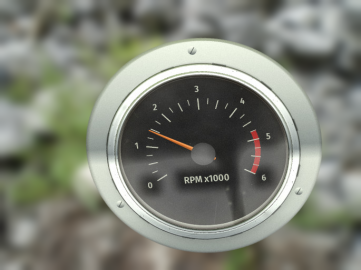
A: **1500** rpm
